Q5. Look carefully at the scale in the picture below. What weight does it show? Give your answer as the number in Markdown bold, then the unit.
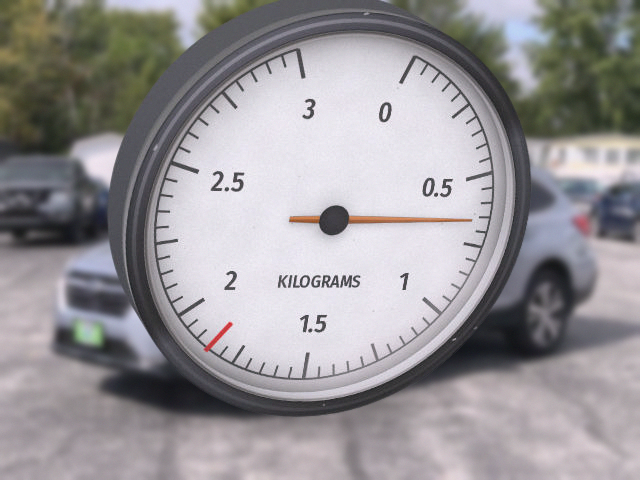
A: **0.65** kg
